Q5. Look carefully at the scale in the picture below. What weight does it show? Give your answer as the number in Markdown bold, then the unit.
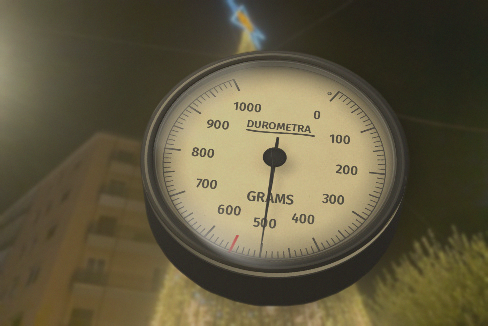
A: **500** g
